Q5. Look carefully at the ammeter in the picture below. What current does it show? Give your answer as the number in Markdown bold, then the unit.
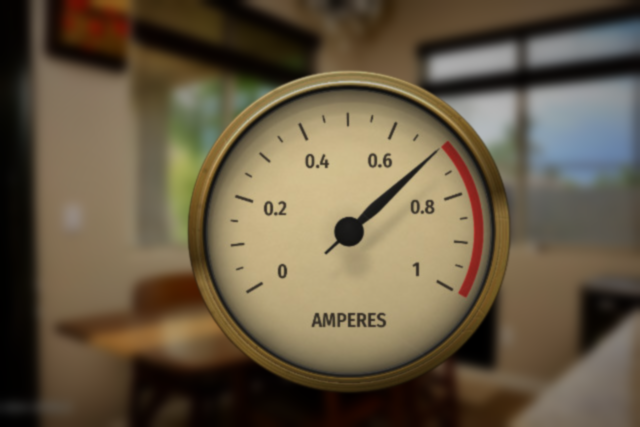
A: **0.7** A
